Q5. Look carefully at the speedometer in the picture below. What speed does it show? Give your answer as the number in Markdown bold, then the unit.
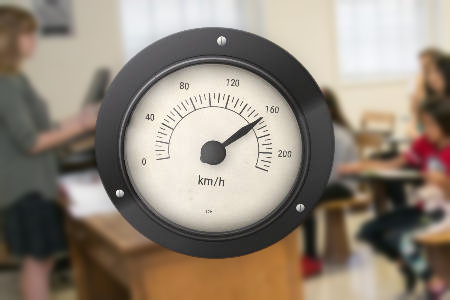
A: **160** km/h
